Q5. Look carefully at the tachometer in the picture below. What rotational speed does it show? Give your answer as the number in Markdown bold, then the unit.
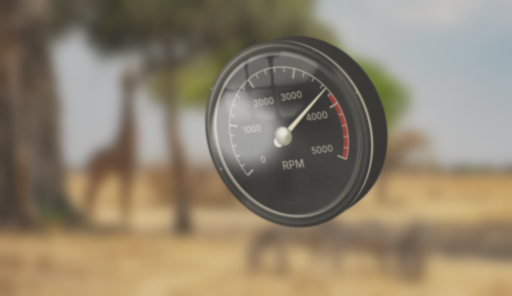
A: **3700** rpm
